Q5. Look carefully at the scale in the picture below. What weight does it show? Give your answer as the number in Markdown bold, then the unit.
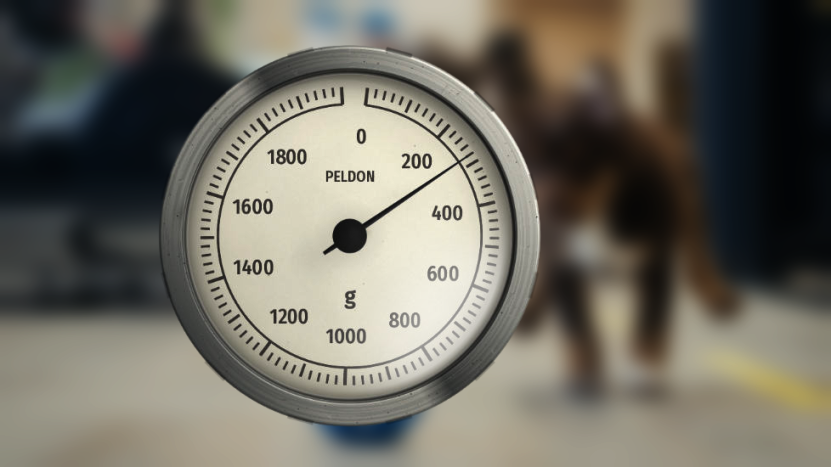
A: **280** g
